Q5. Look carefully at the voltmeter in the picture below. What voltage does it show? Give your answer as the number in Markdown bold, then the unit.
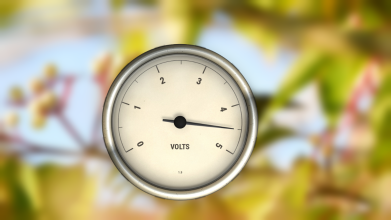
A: **4.5** V
